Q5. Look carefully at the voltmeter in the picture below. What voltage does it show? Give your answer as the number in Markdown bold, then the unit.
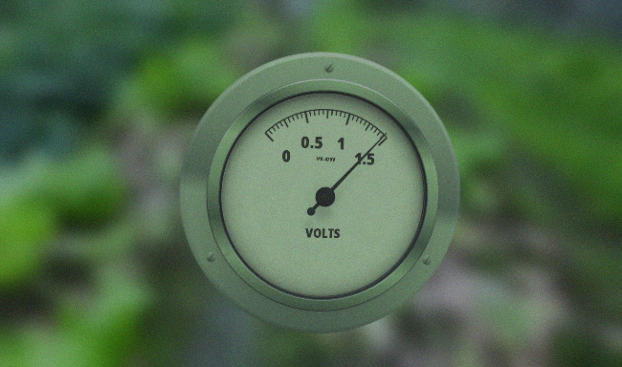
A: **1.45** V
